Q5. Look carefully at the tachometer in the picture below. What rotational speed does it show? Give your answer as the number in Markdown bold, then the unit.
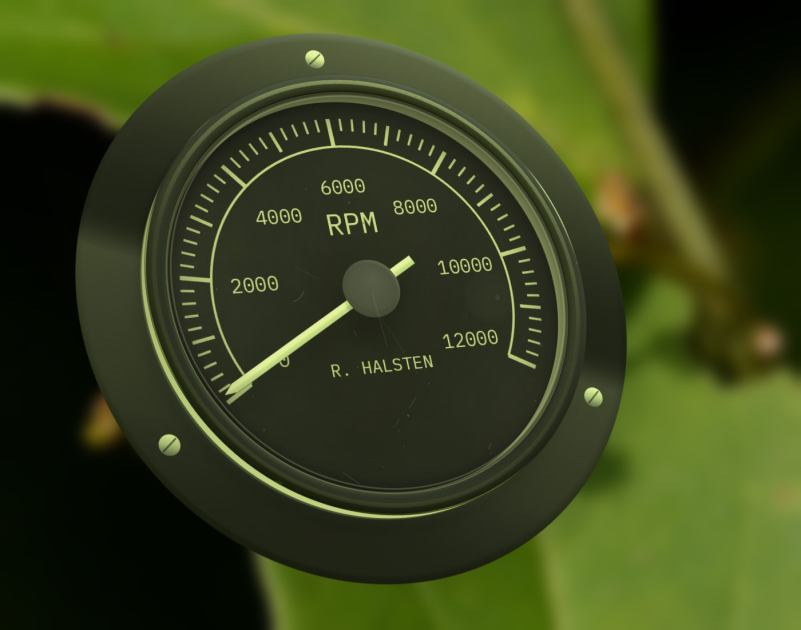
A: **100** rpm
